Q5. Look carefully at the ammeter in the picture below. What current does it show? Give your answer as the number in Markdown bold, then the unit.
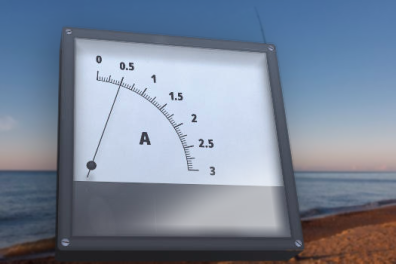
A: **0.5** A
